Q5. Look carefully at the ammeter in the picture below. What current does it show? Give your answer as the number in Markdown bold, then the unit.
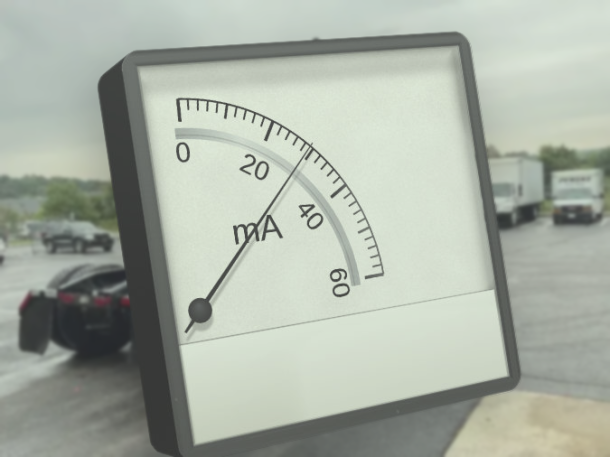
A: **29** mA
